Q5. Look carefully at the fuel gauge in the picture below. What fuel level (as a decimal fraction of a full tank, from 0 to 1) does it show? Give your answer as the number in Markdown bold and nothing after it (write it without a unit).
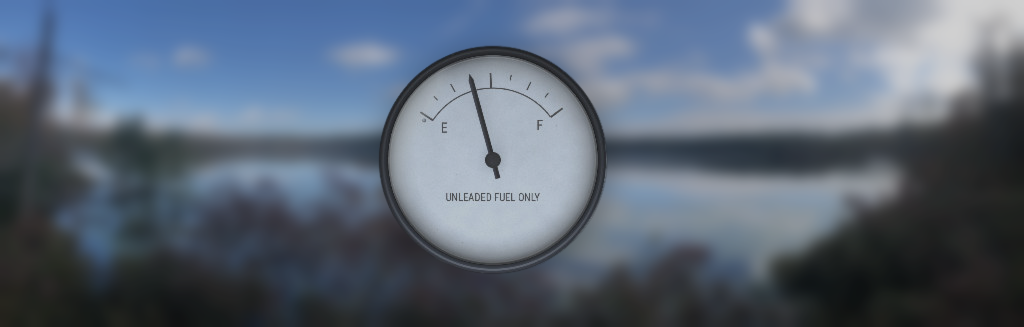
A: **0.375**
